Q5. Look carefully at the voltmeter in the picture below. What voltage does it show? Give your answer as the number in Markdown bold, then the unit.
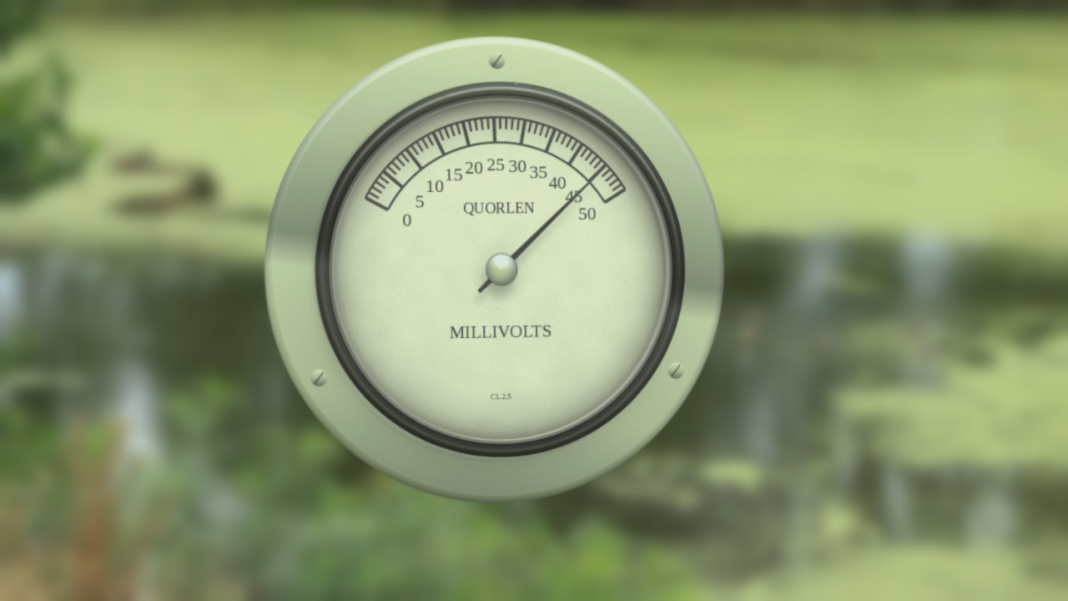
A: **45** mV
